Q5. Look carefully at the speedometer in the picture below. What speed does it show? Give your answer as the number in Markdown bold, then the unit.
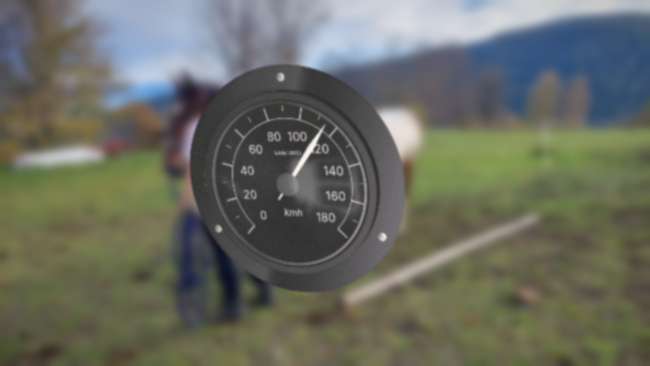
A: **115** km/h
